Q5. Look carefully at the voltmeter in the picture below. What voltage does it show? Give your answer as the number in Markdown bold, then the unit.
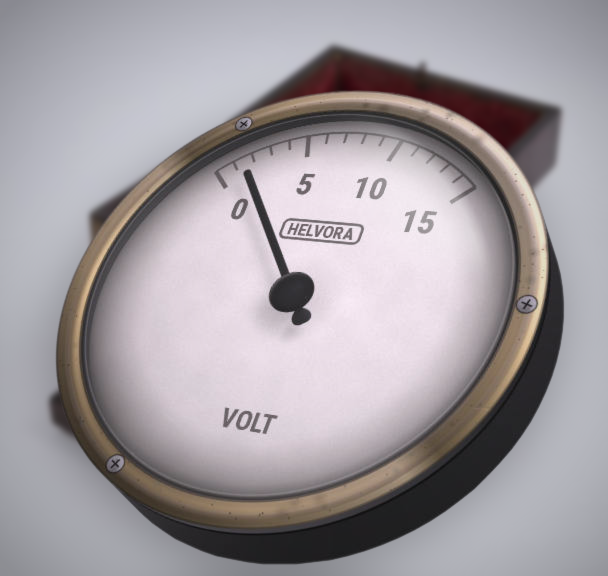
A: **1.5** V
